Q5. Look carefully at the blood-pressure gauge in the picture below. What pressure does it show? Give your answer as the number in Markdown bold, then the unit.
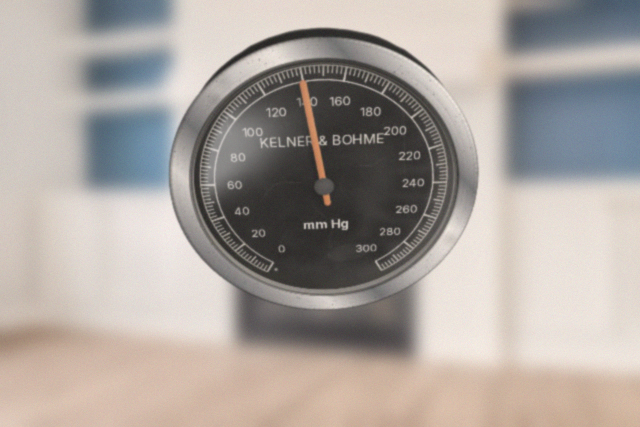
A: **140** mmHg
